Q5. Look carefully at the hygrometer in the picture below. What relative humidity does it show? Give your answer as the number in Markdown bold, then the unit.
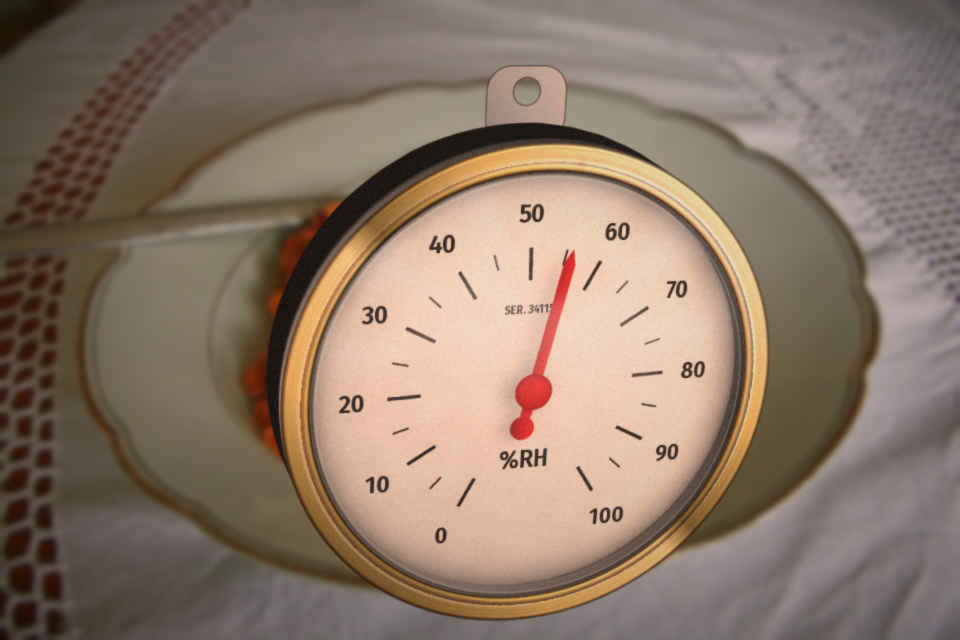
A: **55** %
